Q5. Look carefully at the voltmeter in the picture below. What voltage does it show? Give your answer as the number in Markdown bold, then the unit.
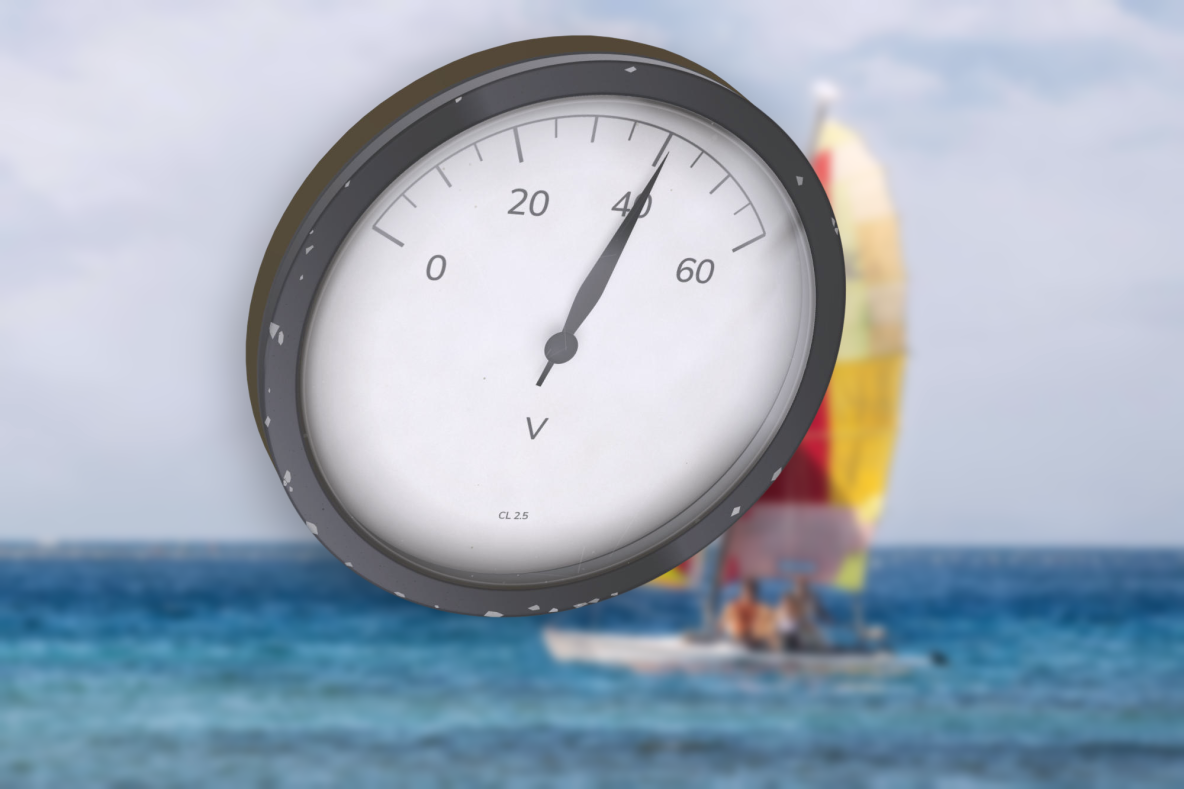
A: **40** V
